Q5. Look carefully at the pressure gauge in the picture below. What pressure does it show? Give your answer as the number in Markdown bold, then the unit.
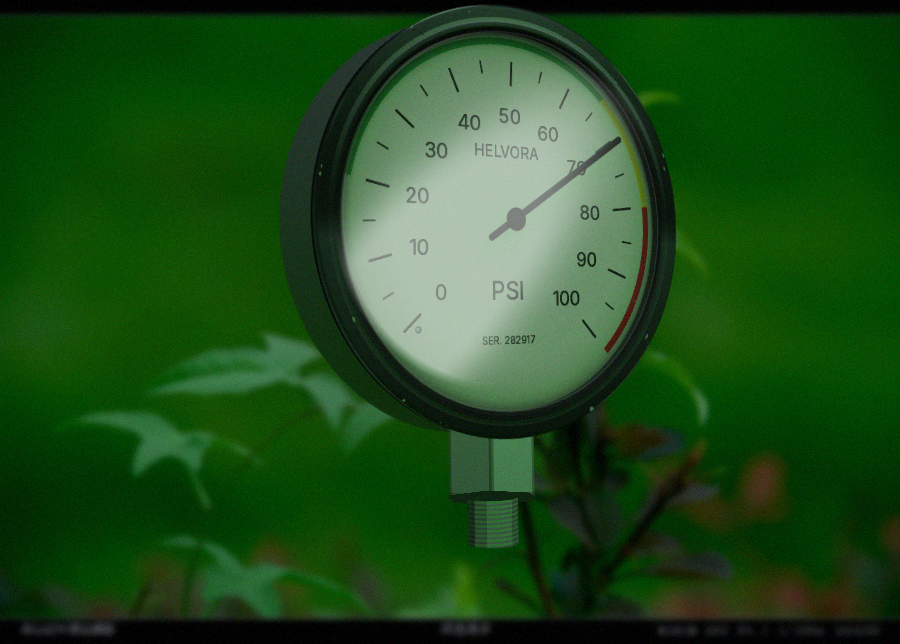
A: **70** psi
